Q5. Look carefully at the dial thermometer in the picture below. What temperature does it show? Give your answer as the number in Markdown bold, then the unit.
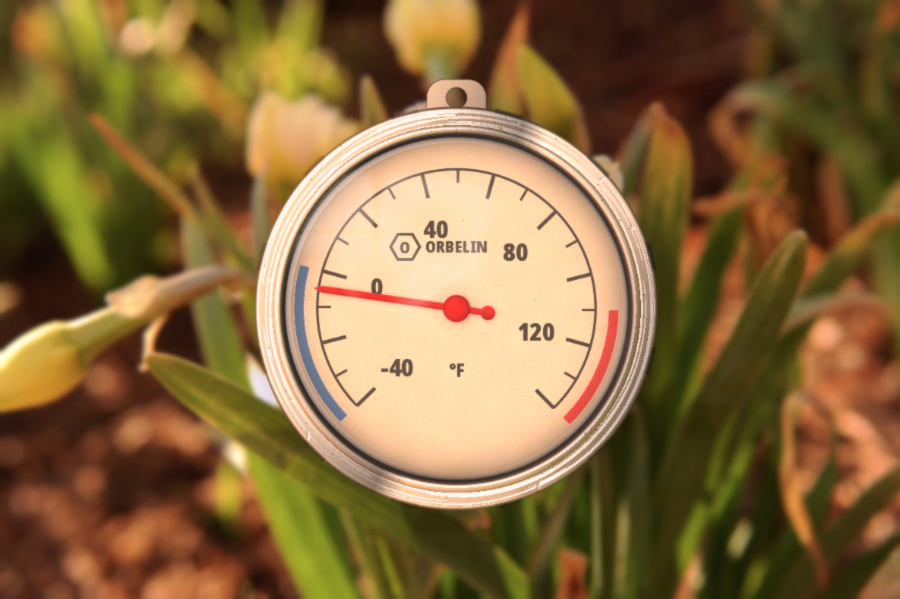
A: **-5** °F
